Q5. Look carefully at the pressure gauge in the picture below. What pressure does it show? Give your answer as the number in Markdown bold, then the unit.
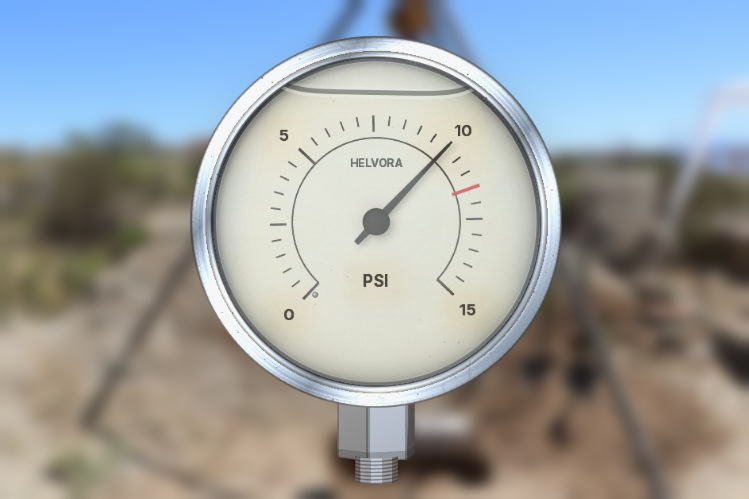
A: **10** psi
